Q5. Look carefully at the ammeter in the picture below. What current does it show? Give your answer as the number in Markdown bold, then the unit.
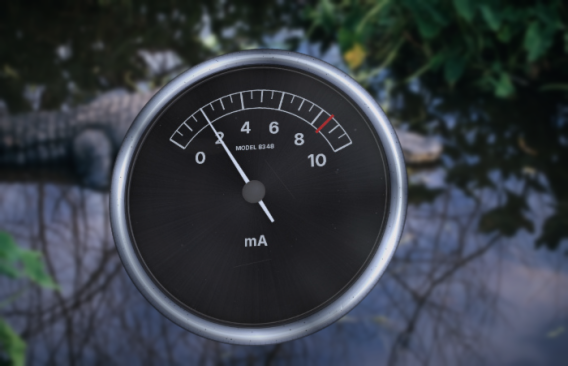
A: **2** mA
